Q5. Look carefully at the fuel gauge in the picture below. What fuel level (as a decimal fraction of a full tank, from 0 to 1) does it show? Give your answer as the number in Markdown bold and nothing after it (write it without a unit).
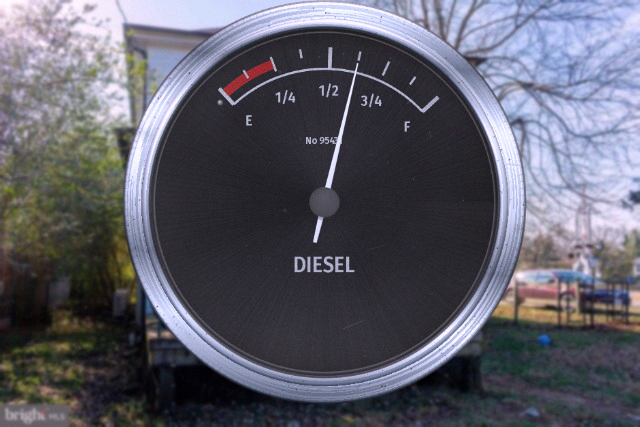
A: **0.625**
